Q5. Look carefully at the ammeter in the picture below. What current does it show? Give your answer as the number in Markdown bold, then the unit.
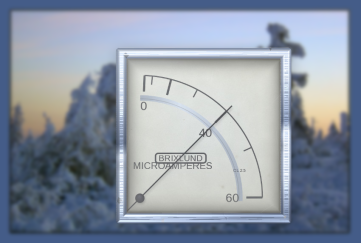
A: **40** µA
